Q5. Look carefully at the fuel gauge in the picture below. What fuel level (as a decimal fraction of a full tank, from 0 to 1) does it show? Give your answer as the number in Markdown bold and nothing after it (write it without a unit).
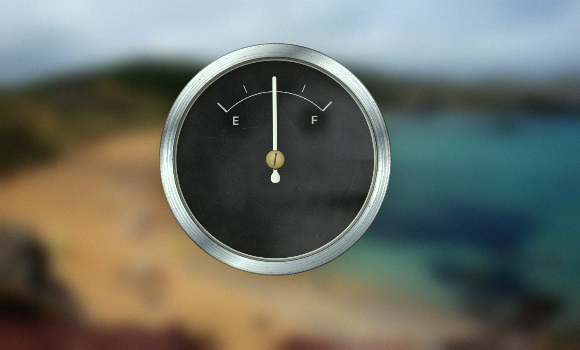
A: **0.5**
